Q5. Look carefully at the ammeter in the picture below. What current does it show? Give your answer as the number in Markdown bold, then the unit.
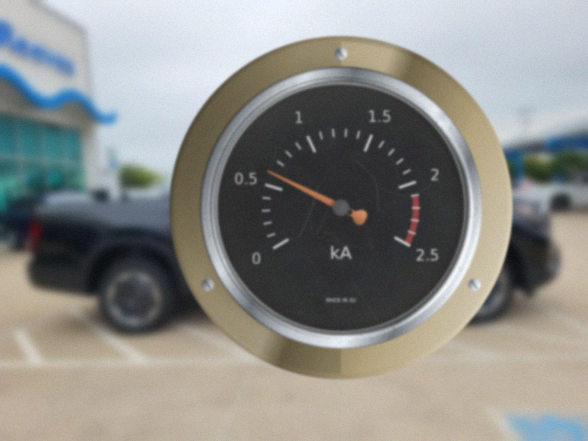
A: **0.6** kA
